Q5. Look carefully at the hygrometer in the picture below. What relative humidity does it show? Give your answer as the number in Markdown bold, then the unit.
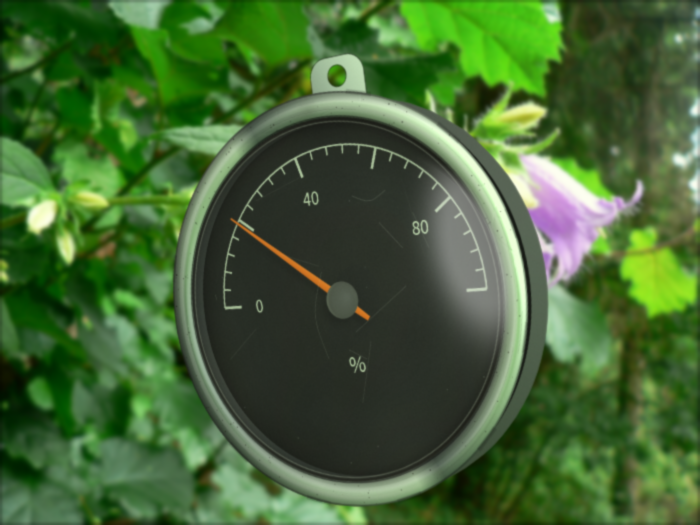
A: **20** %
